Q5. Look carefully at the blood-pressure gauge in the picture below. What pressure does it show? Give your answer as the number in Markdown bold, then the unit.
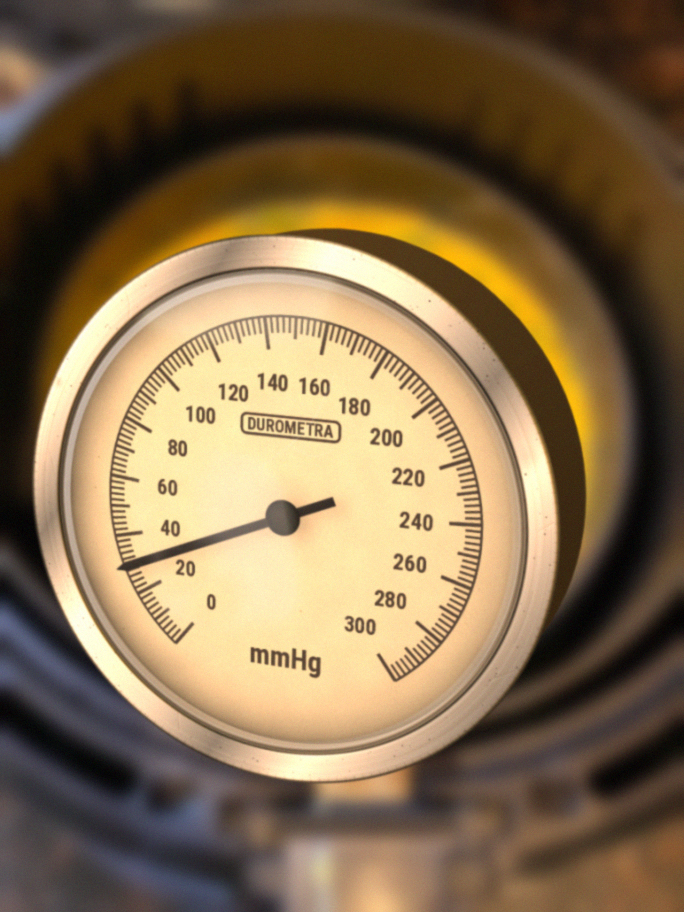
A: **30** mmHg
